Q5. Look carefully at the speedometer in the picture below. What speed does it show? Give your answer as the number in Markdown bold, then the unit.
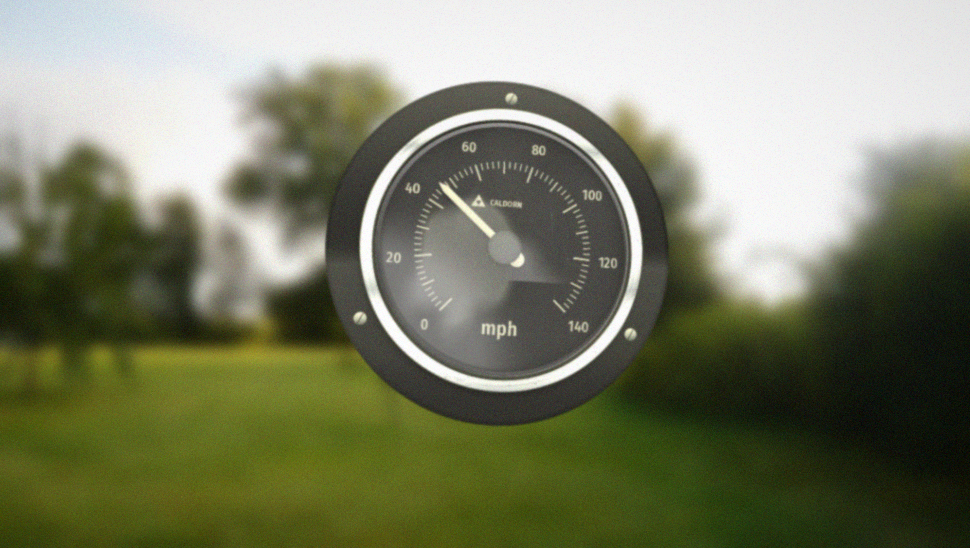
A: **46** mph
